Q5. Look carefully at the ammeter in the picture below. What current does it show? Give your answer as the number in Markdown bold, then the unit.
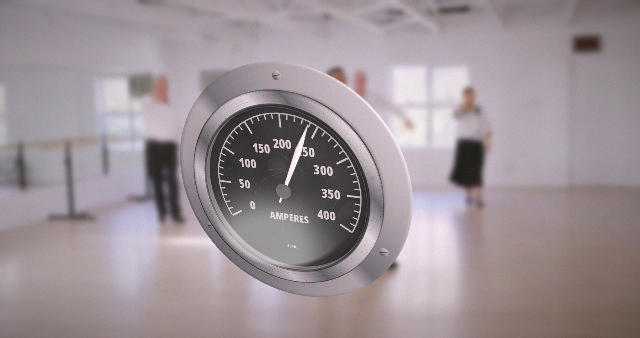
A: **240** A
